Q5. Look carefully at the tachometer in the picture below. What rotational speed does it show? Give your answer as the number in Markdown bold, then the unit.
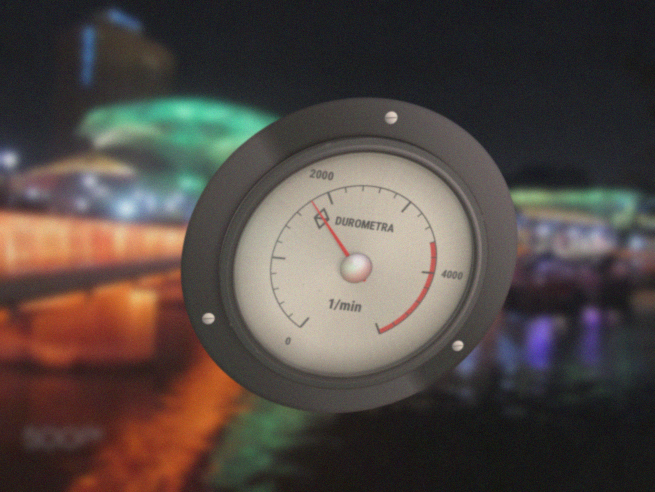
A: **1800** rpm
